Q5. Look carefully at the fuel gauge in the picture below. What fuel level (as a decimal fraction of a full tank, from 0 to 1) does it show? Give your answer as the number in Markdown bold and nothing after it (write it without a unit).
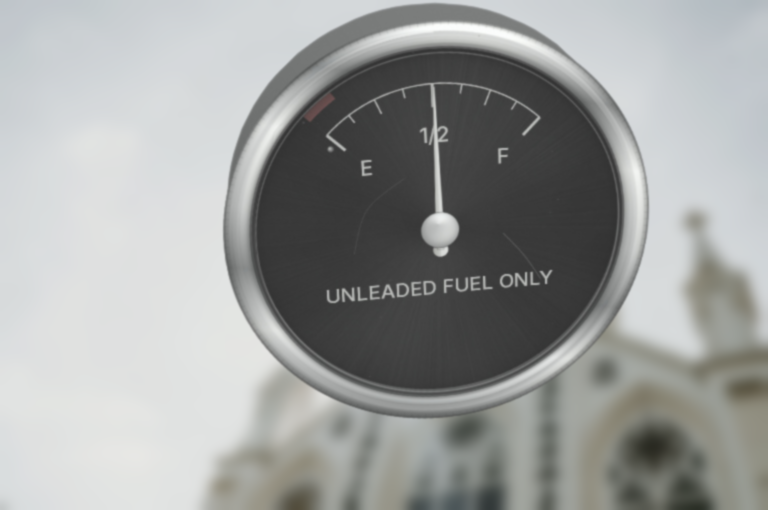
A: **0.5**
